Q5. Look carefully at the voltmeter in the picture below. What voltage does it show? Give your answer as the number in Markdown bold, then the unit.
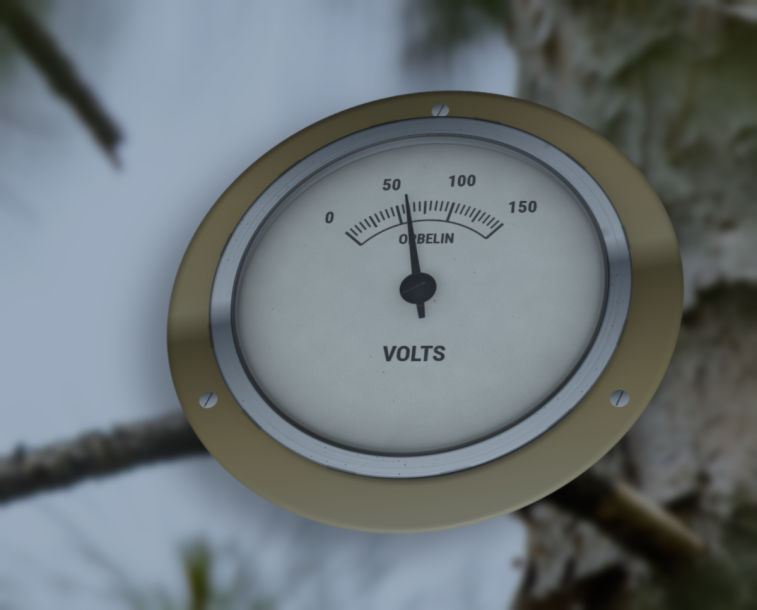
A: **60** V
